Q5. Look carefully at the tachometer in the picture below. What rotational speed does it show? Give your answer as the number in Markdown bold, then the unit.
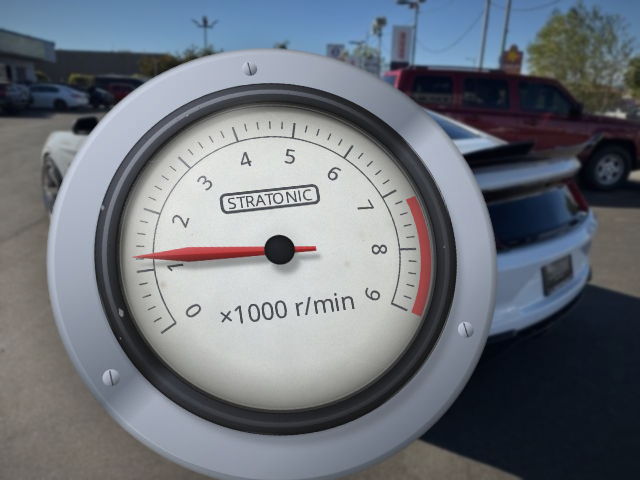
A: **1200** rpm
